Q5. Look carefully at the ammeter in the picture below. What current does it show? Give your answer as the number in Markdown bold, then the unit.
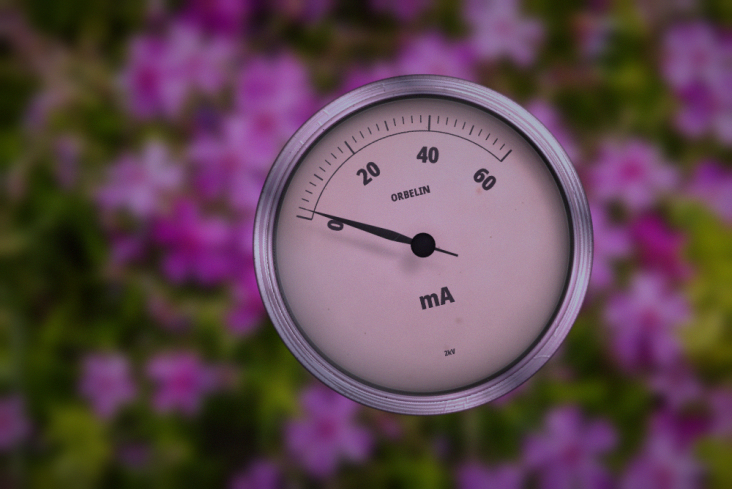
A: **2** mA
